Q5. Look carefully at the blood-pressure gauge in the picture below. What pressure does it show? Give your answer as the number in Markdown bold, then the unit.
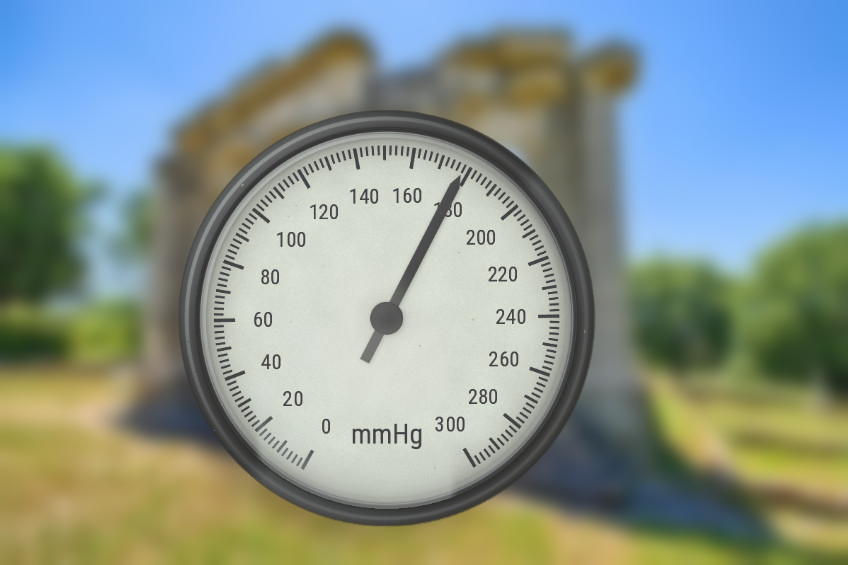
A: **178** mmHg
